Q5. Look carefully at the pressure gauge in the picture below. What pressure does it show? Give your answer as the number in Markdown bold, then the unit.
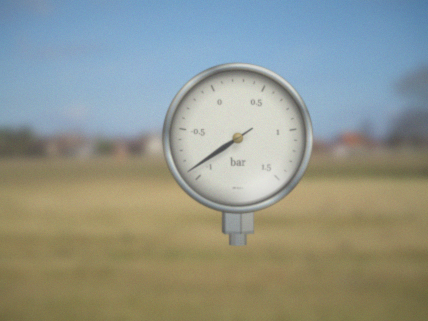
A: **-0.9** bar
